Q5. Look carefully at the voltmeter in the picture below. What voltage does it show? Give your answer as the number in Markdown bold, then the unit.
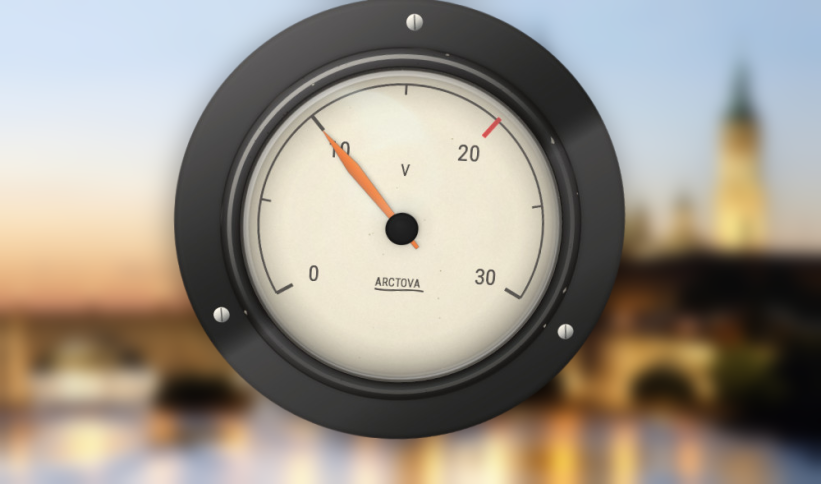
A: **10** V
